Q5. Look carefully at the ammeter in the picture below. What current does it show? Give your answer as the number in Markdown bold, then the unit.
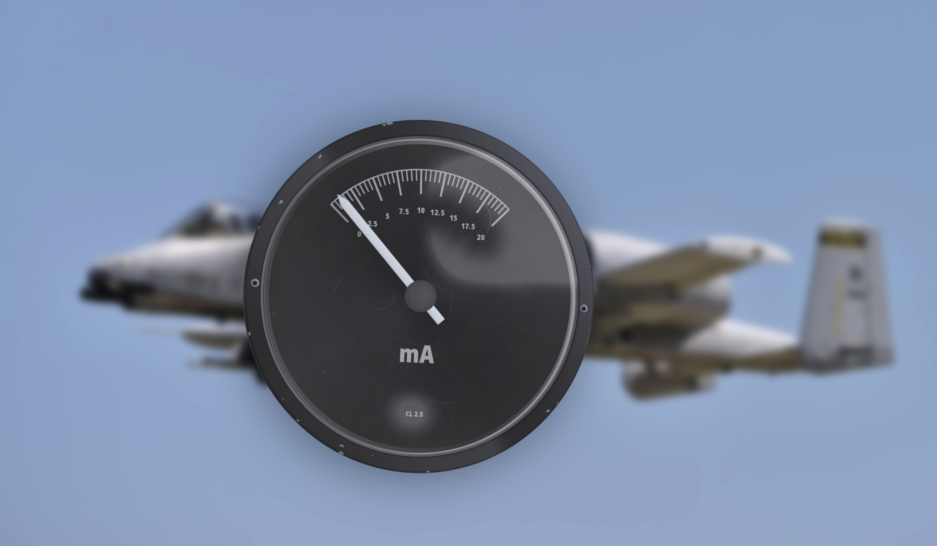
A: **1** mA
